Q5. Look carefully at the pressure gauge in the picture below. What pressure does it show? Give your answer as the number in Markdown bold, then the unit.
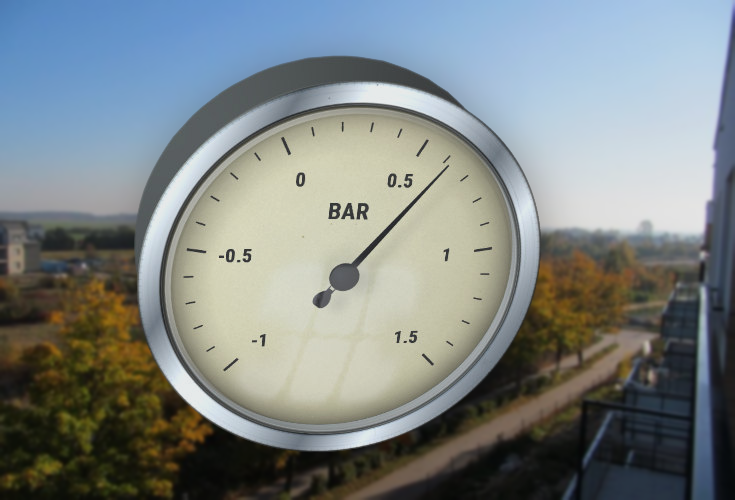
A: **0.6** bar
